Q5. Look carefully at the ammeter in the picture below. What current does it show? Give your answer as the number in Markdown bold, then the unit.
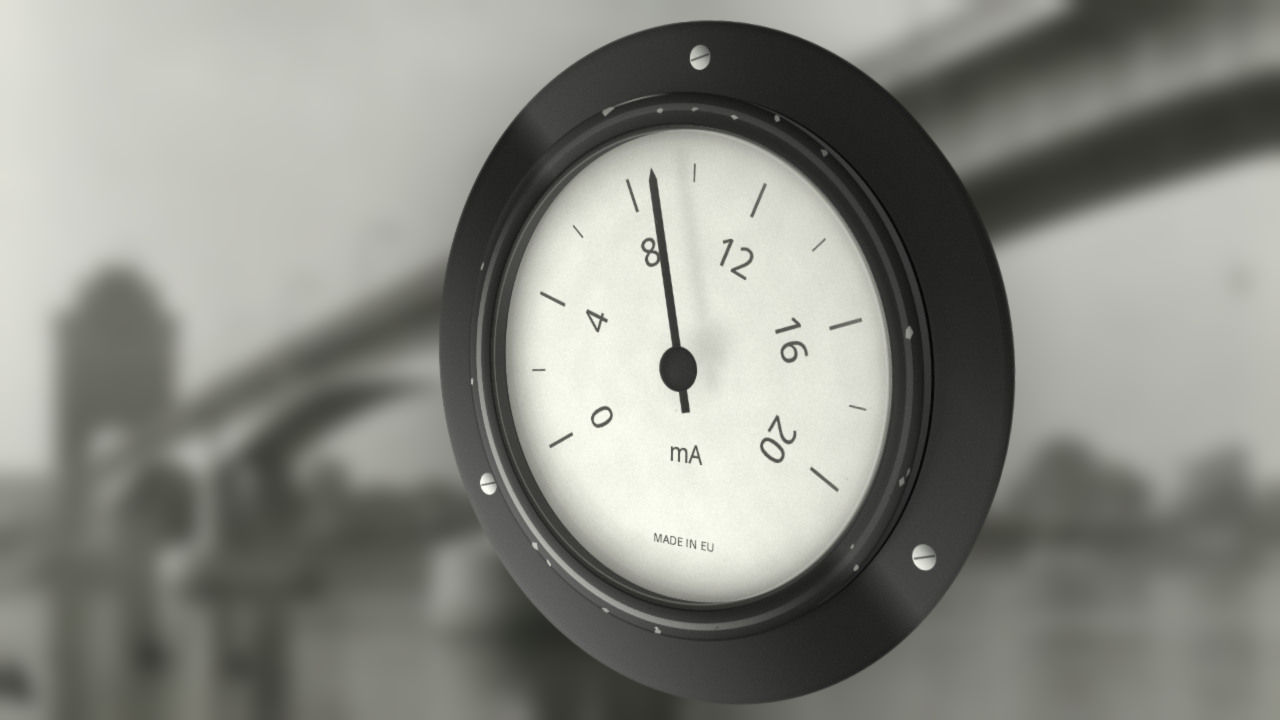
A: **9** mA
